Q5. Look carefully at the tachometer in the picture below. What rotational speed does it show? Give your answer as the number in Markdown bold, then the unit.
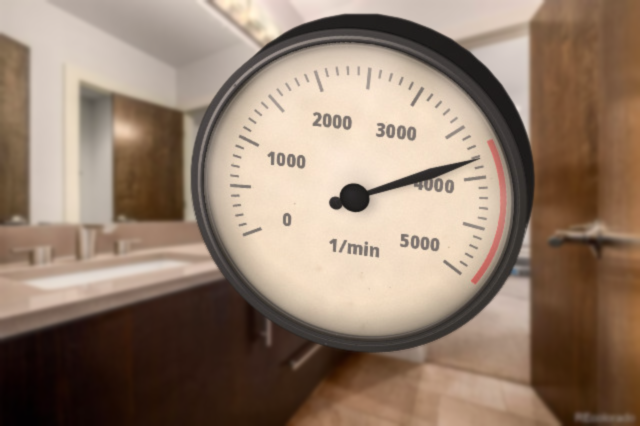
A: **3800** rpm
